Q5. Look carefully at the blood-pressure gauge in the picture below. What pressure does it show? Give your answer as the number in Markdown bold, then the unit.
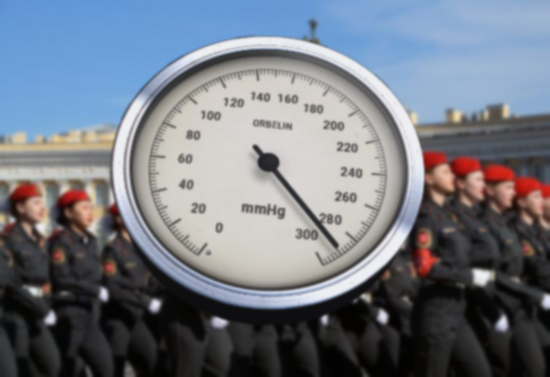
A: **290** mmHg
